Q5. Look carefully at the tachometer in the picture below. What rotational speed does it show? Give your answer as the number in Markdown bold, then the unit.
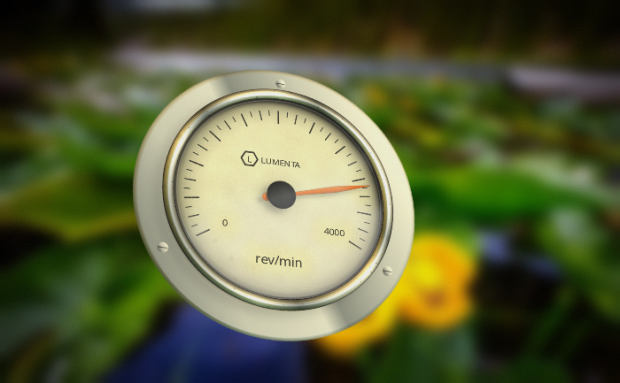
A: **3300** rpm
